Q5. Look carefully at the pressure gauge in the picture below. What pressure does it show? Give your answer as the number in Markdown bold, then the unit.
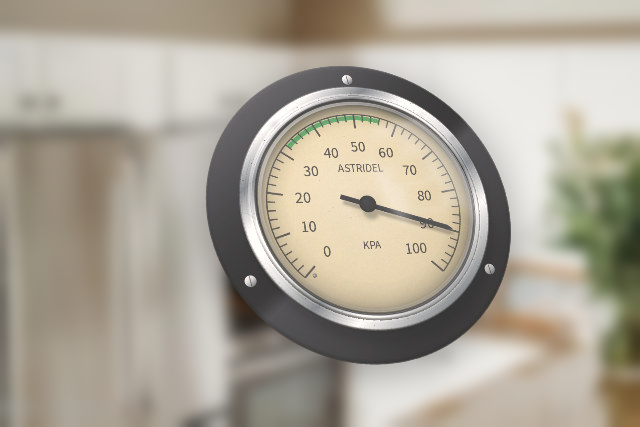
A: **90** kPa
